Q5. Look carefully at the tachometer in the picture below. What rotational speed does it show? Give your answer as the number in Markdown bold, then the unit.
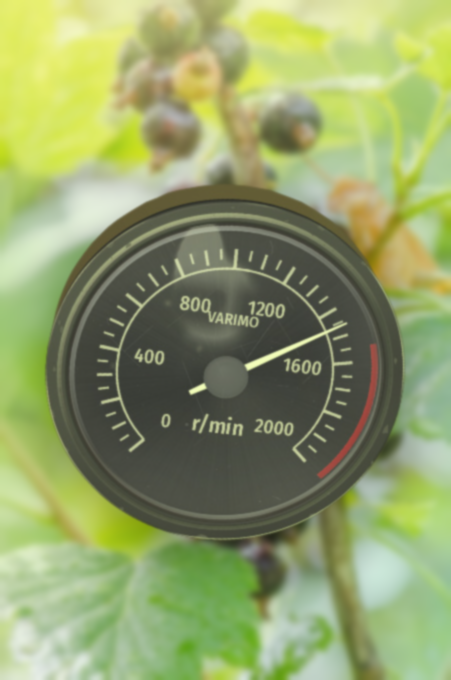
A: **1450** rpm
